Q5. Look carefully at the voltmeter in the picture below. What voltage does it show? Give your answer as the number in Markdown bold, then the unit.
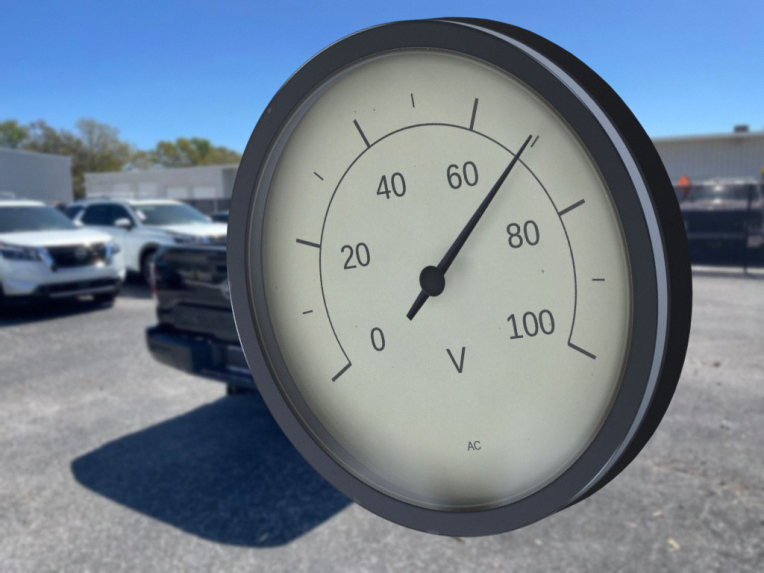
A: **70** V
